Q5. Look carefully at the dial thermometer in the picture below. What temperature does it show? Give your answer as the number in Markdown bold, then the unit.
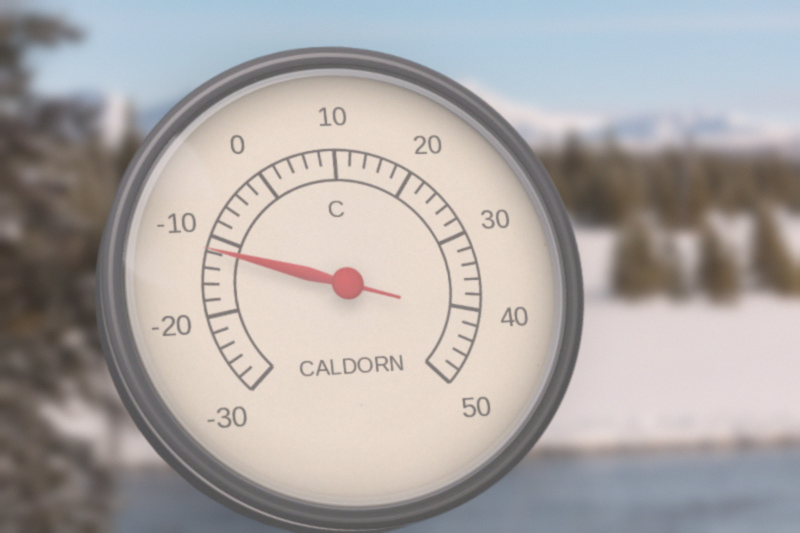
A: **-12** °C
